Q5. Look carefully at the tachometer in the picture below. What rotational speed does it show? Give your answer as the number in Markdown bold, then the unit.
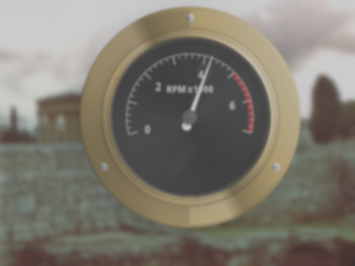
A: **4200** rpm
